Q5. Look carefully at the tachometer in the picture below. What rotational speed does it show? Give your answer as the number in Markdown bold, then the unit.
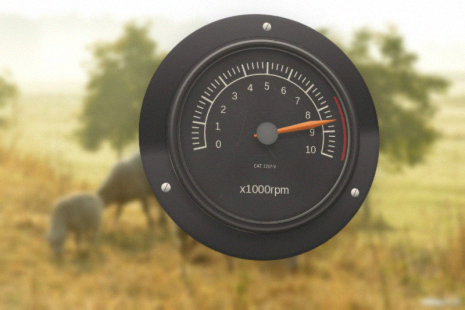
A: **8600** rpm
